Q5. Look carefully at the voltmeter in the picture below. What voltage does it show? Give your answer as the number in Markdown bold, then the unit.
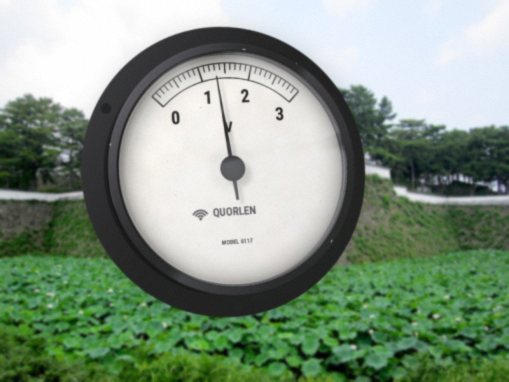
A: **1.3** V
